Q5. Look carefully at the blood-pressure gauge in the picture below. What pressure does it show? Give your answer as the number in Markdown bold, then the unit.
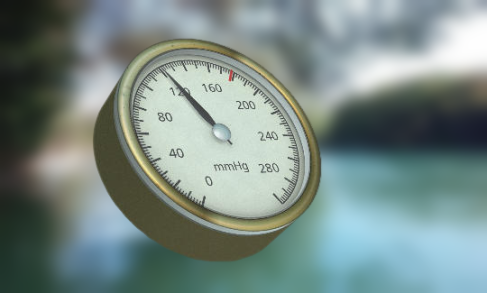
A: **120** mmHg
